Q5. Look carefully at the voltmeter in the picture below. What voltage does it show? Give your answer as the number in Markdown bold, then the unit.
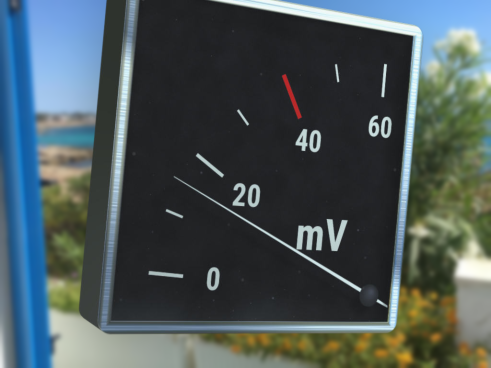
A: **15** mV
